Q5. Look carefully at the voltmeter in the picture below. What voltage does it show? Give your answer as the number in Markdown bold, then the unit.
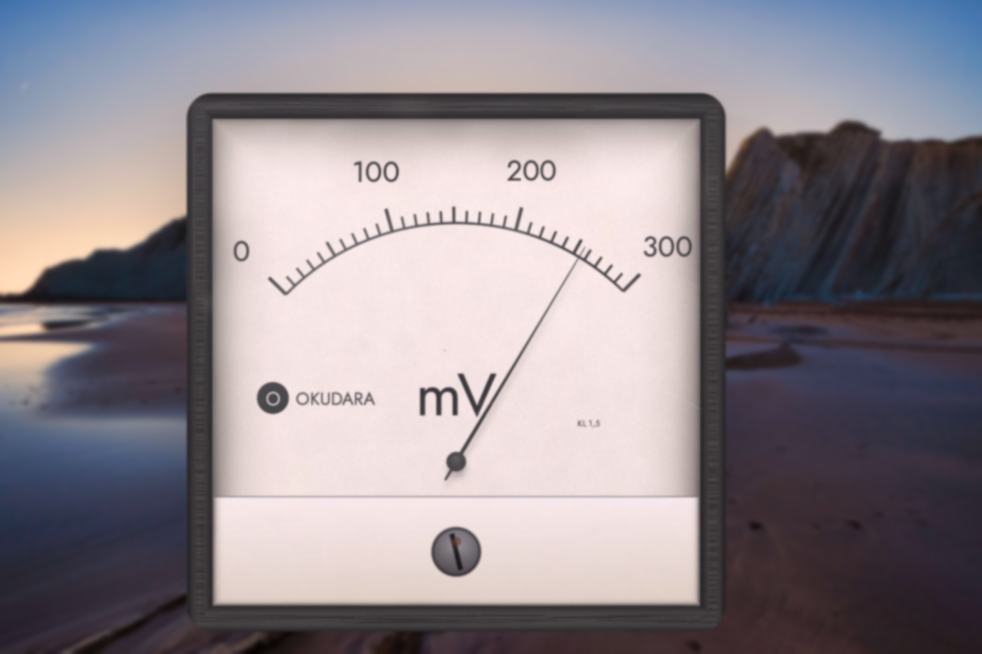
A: **255** mV
